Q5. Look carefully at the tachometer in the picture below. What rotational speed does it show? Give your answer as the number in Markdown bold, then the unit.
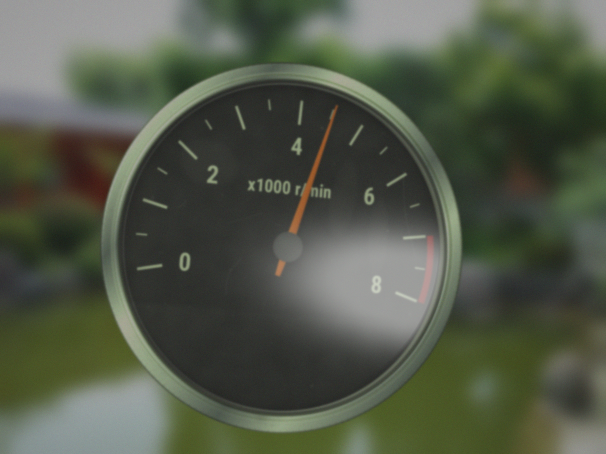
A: **4500** rpm
